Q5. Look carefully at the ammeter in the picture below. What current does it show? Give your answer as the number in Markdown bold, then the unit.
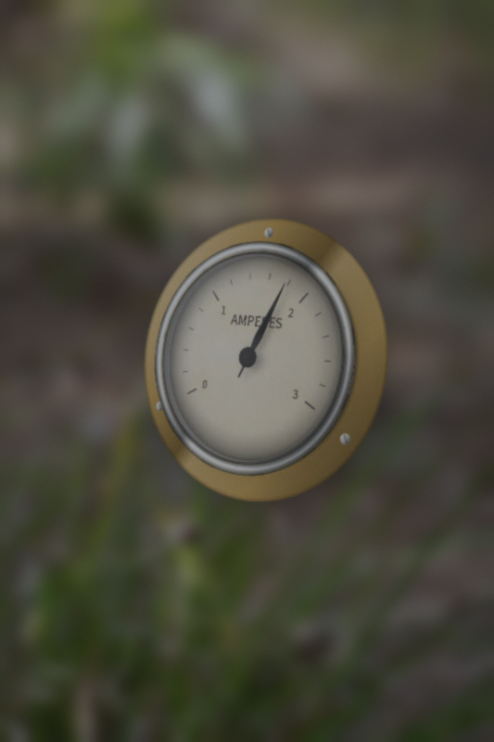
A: **1.8** A
